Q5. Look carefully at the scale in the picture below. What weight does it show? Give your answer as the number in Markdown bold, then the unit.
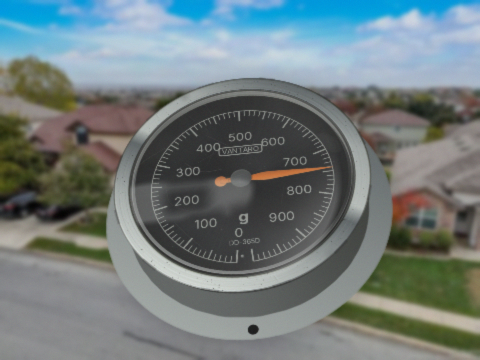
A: **750** g
